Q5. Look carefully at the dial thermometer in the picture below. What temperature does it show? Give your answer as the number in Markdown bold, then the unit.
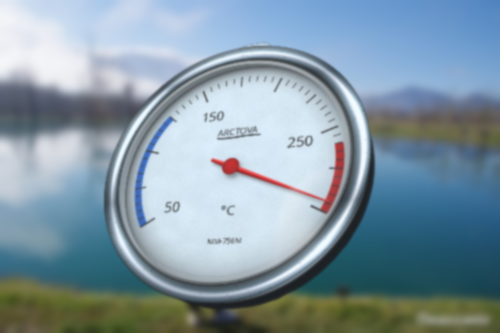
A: **295** °C
